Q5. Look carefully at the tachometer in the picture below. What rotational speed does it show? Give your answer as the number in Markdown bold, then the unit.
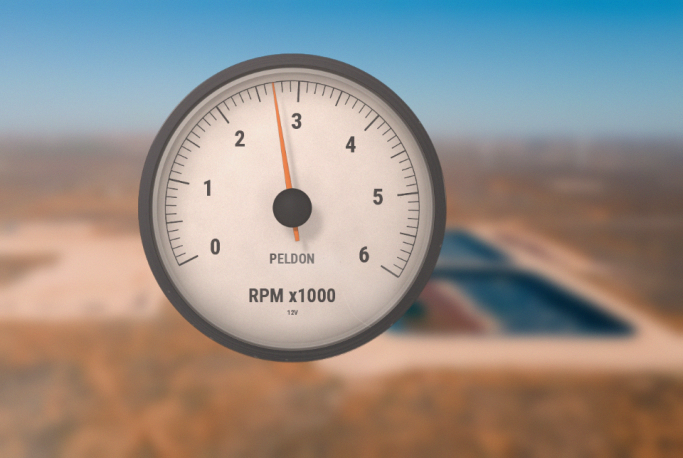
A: **2700** rpm
